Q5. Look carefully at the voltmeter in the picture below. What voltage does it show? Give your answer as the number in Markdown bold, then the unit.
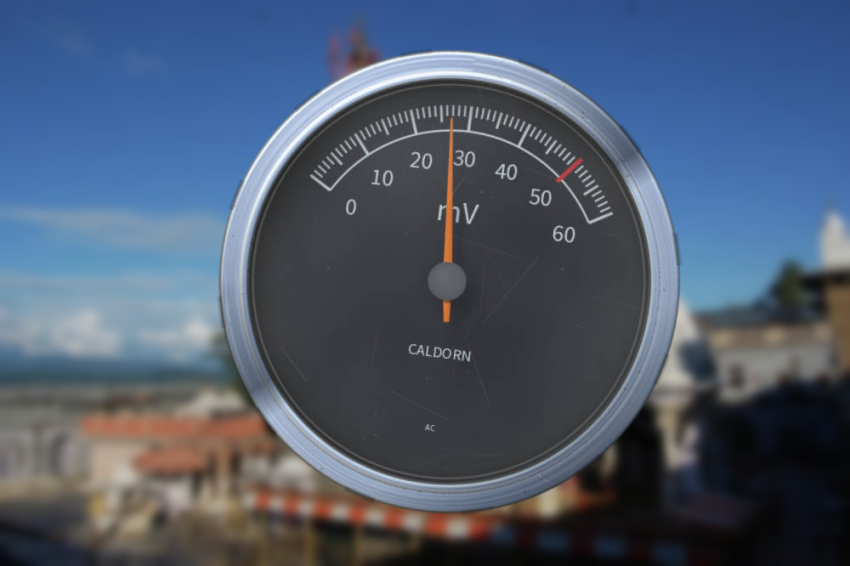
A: **27** mV
